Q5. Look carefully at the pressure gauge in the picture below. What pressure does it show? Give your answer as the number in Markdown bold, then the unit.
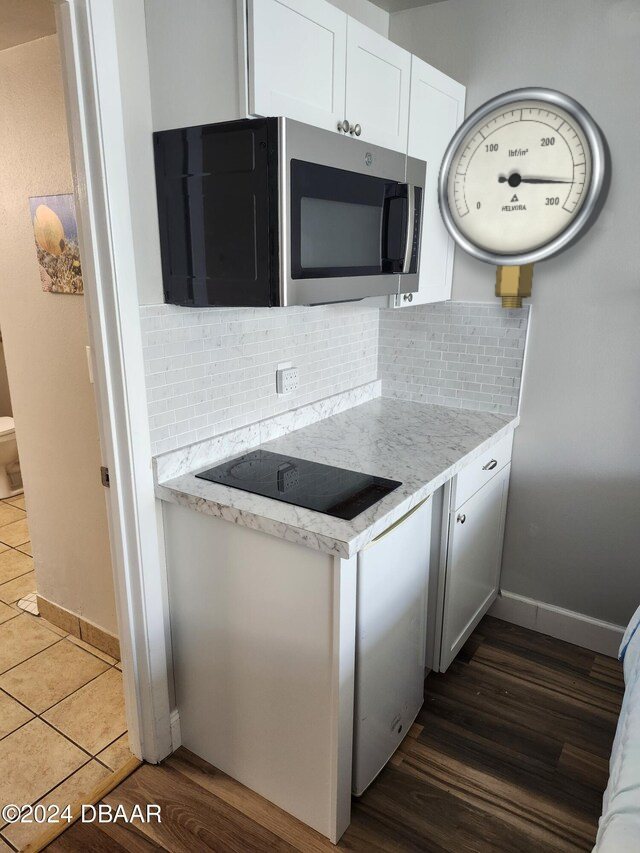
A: **270** psi
